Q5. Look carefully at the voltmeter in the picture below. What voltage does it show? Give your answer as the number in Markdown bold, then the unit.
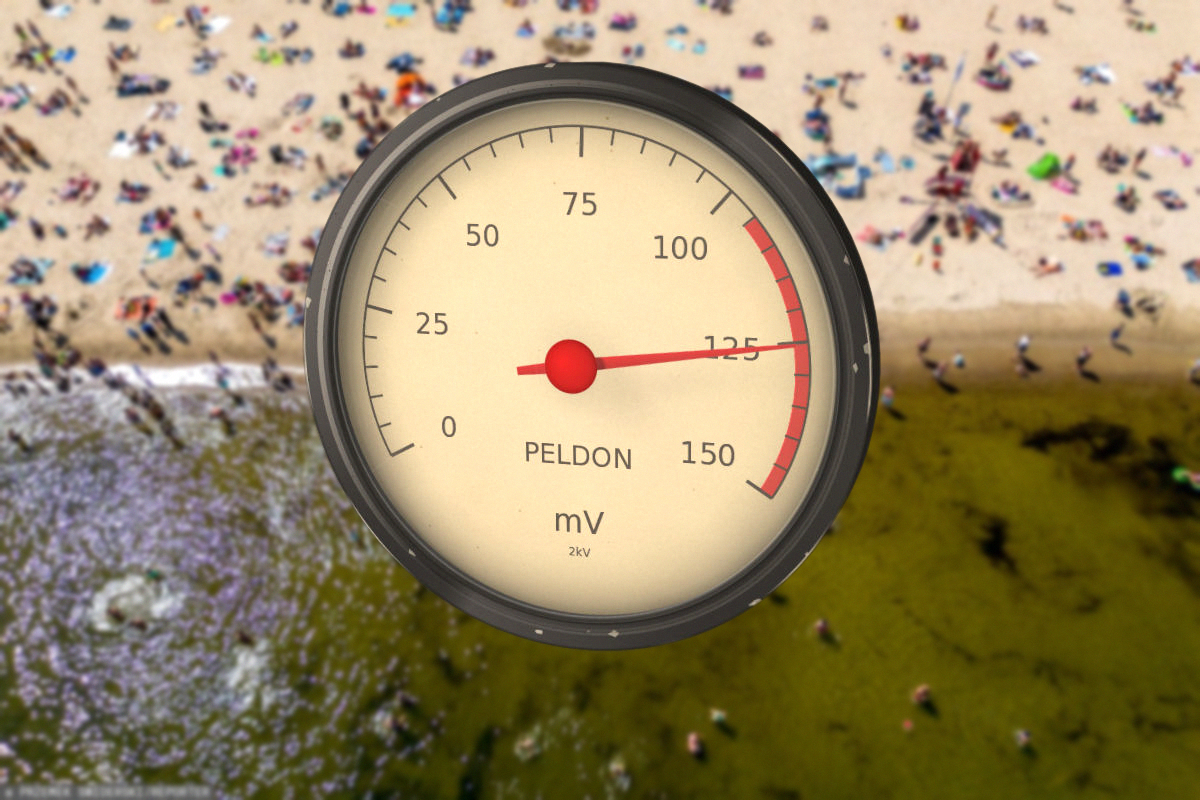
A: **125** mV
